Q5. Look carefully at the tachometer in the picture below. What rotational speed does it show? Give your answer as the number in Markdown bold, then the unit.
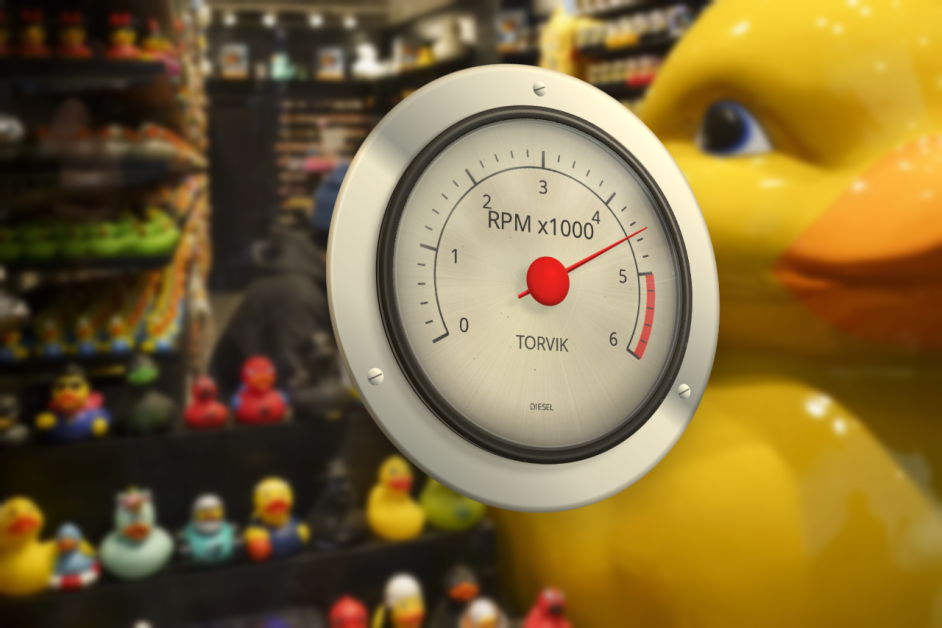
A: **4500** rpm
